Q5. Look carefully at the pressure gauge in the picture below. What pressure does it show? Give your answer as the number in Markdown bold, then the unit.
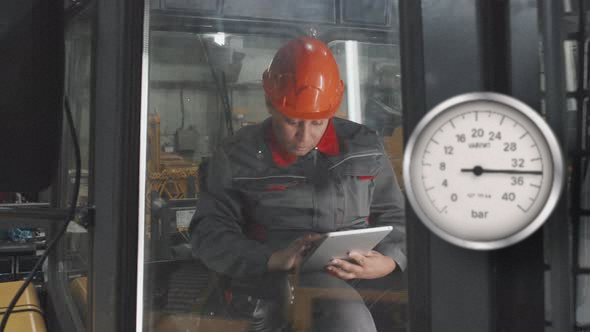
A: **34** bar
